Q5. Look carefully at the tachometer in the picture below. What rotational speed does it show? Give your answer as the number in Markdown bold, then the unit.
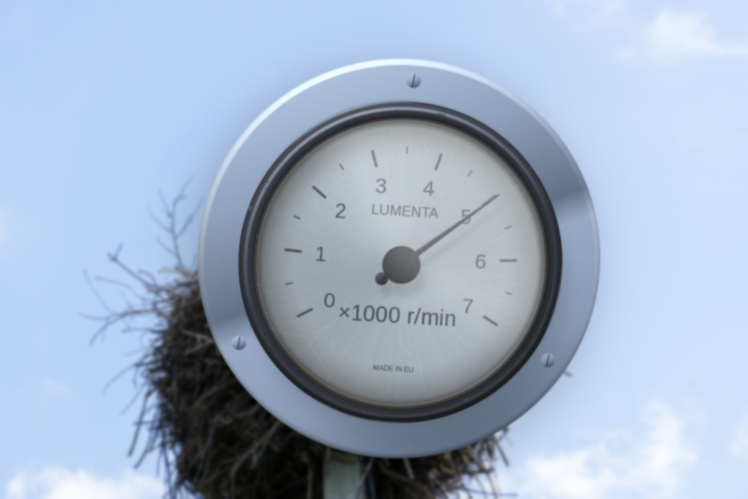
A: **5000** rpm
